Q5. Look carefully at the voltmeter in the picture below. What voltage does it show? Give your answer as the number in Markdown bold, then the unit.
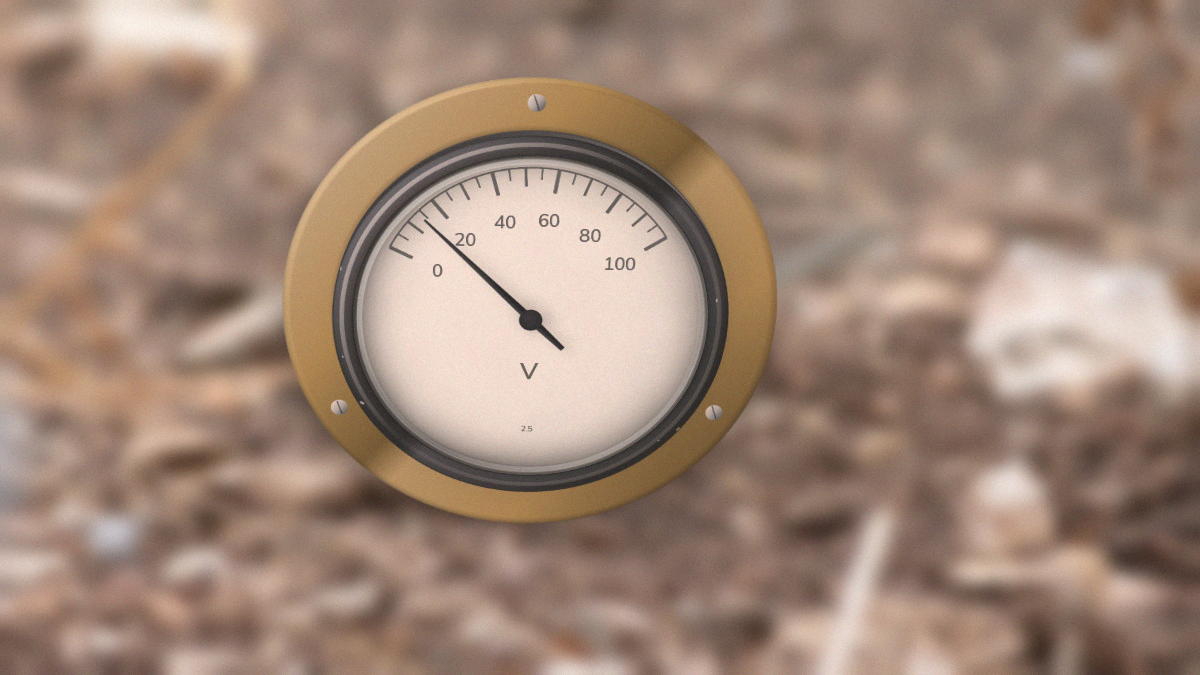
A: **15** V
